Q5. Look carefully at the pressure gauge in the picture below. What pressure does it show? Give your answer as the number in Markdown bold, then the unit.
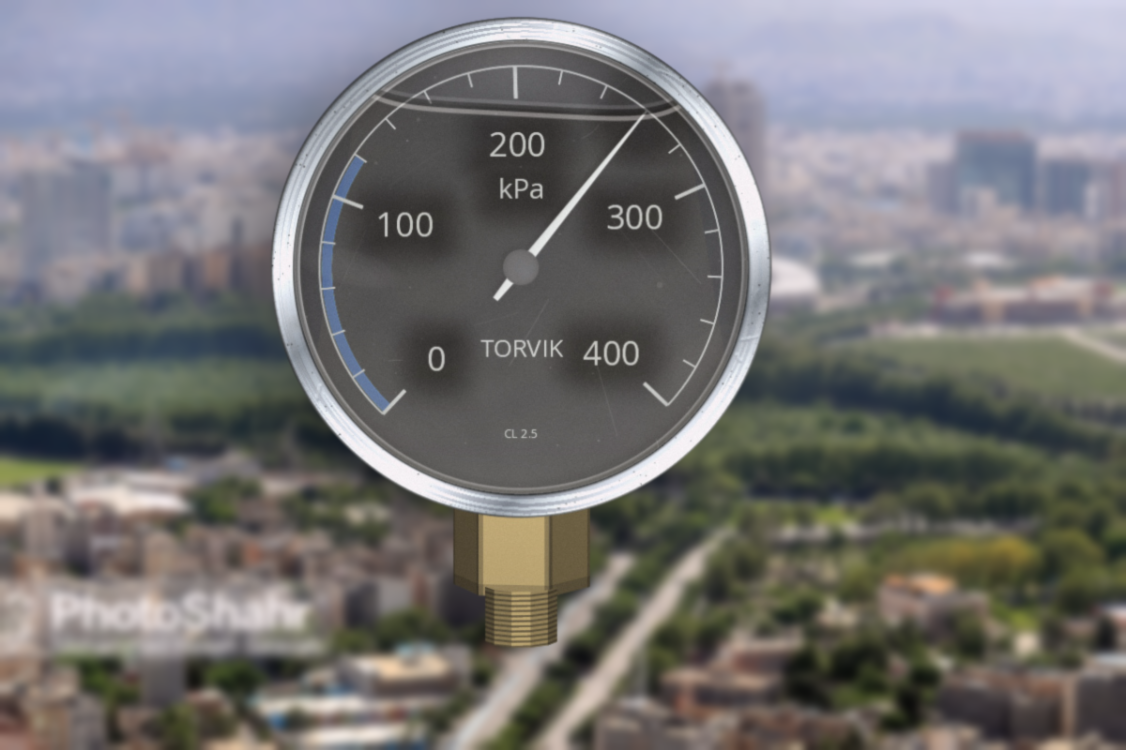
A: **260** kPa
